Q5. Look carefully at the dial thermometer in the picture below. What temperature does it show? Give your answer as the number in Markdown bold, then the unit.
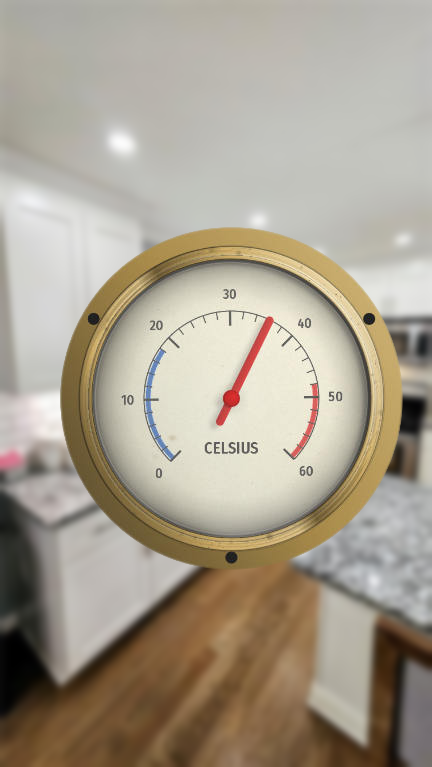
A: **36** °C
